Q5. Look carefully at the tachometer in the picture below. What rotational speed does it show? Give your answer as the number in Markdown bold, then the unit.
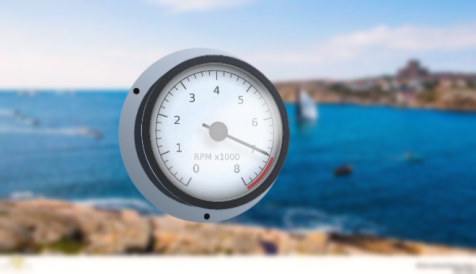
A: **7000** rpm
